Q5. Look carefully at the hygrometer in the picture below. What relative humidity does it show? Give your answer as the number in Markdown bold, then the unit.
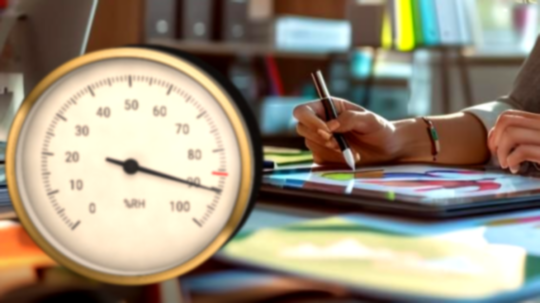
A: **90** %
